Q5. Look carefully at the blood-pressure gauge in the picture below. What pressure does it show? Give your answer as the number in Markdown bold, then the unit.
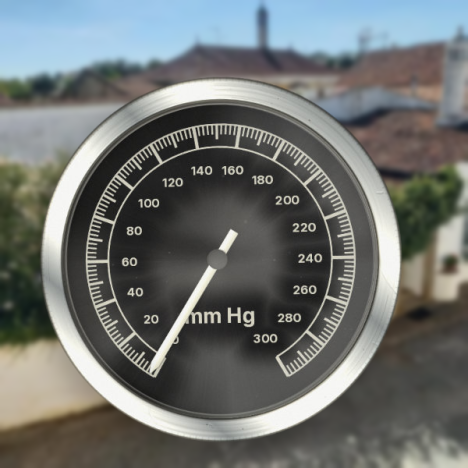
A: **2** mmHg
